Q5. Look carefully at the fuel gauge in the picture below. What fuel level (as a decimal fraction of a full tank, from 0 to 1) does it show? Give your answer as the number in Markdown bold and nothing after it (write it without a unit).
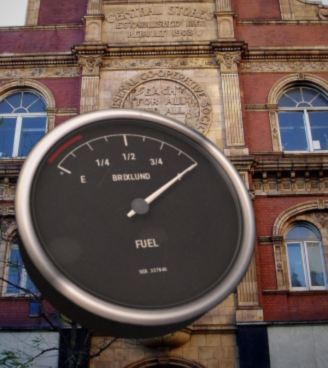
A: **1**
